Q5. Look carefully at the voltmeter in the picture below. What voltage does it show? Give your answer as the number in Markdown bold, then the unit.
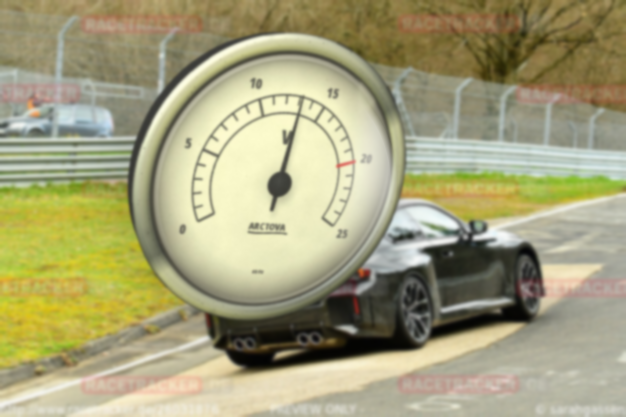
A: **13** V
